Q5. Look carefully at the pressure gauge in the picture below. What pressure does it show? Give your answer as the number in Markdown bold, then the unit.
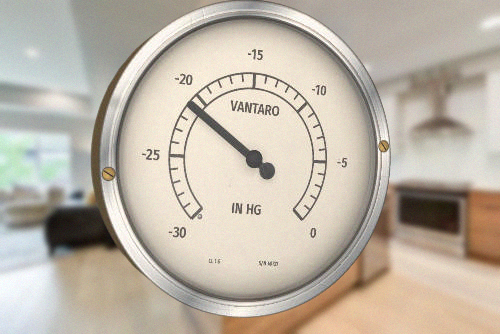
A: **-21** inHg
